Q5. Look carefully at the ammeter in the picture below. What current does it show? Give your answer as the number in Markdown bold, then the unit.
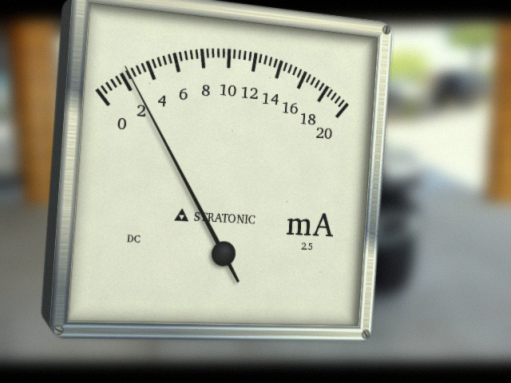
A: **2.4** mA
